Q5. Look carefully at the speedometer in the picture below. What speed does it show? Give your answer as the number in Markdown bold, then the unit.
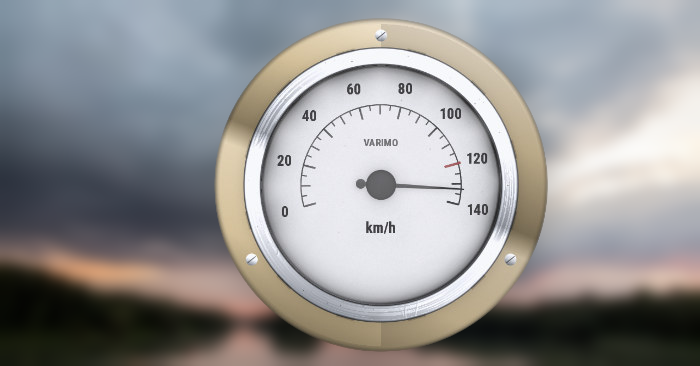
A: **132.5** km/h
